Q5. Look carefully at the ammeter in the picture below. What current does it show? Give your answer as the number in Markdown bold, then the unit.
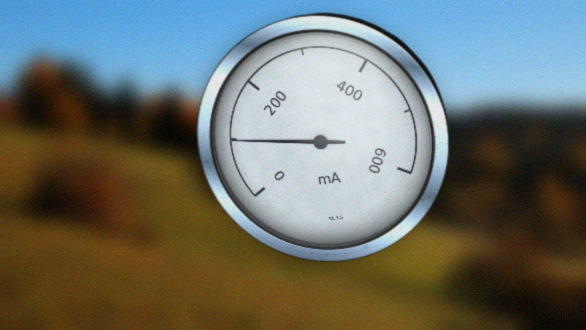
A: **100** mA
